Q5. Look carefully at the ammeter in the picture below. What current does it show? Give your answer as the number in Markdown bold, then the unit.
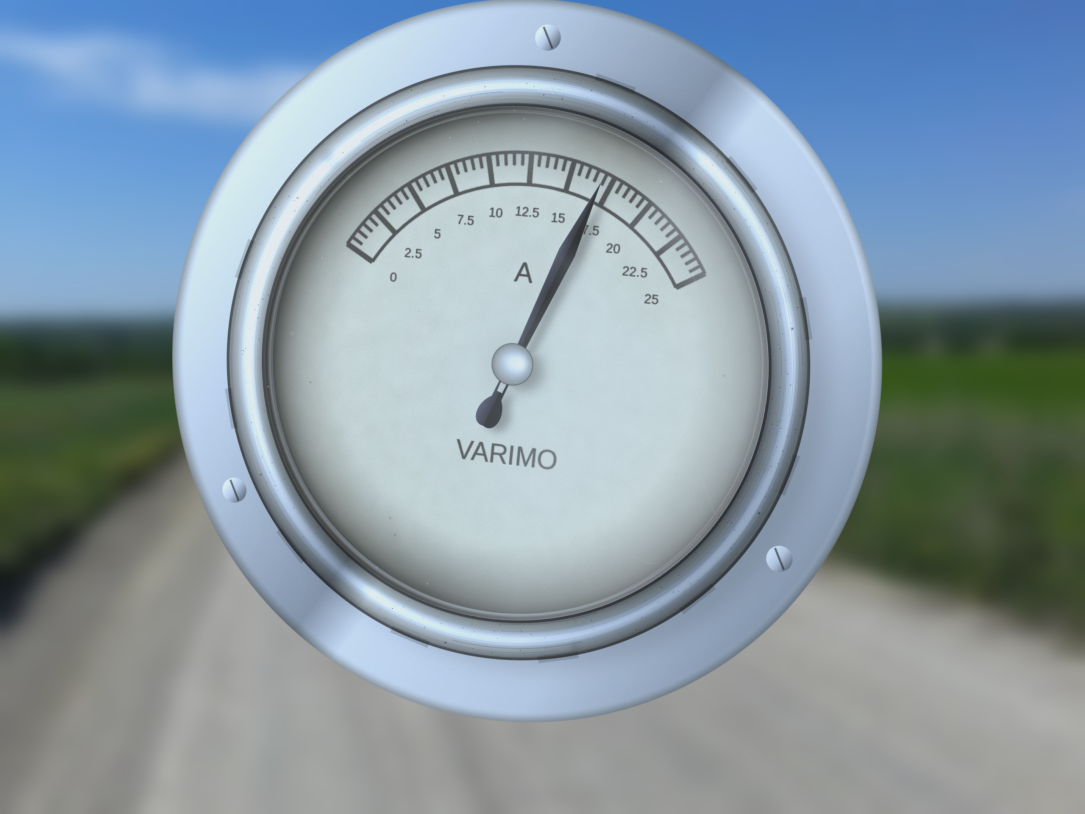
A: **17** A
